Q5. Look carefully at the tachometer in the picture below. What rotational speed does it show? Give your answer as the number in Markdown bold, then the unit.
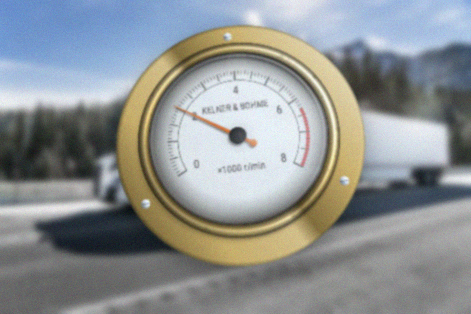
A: **2000** rpm
